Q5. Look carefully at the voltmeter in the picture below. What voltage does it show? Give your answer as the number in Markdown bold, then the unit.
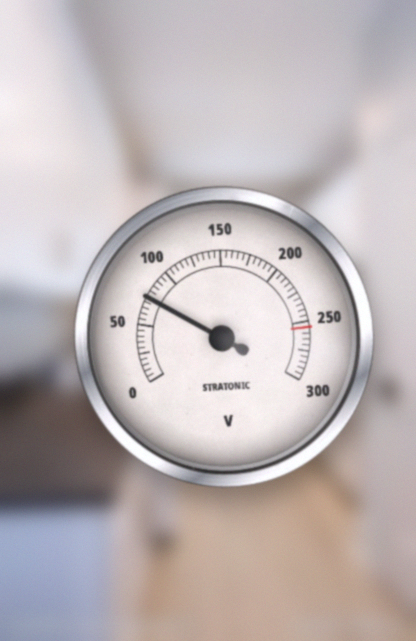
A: **75** V
